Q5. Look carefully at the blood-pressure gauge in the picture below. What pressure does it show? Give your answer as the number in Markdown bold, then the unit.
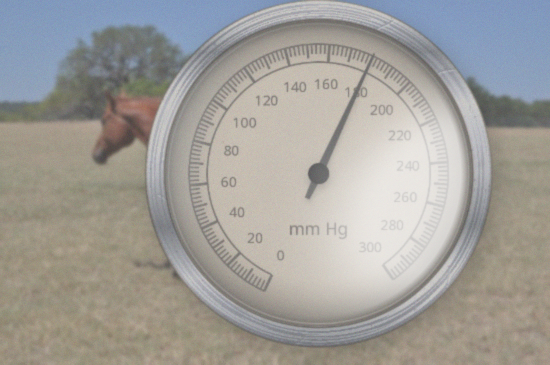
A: **180** mmHg
